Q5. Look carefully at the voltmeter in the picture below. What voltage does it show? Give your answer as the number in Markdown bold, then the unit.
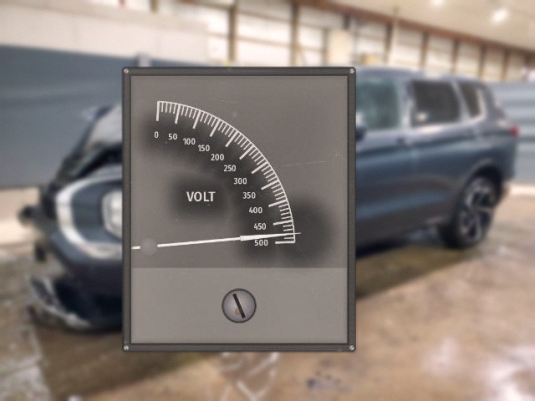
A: **480** V
